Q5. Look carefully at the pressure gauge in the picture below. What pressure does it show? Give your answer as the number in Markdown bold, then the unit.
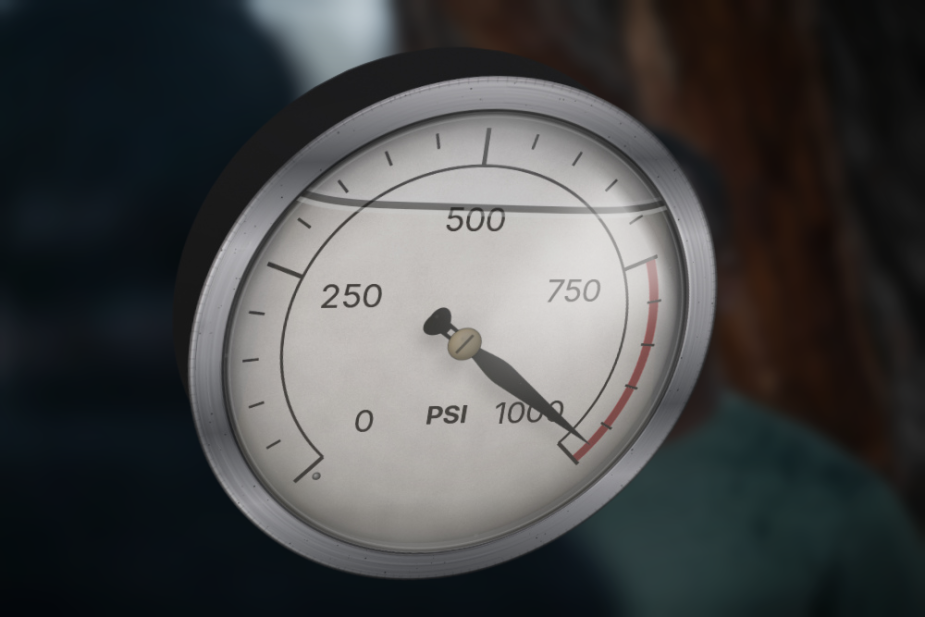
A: **975** psi
